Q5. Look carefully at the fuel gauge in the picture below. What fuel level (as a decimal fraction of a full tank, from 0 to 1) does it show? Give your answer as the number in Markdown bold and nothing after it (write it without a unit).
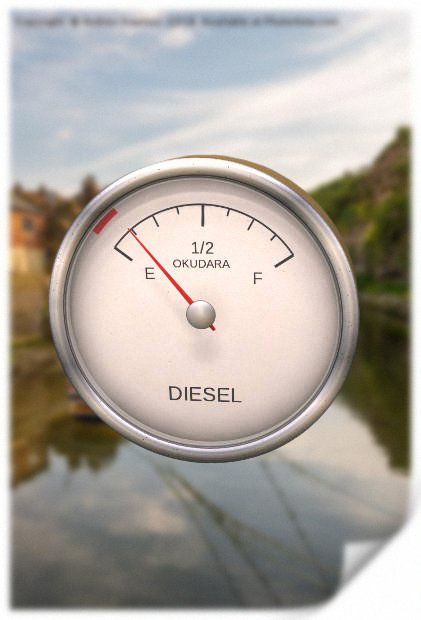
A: **0.125**
